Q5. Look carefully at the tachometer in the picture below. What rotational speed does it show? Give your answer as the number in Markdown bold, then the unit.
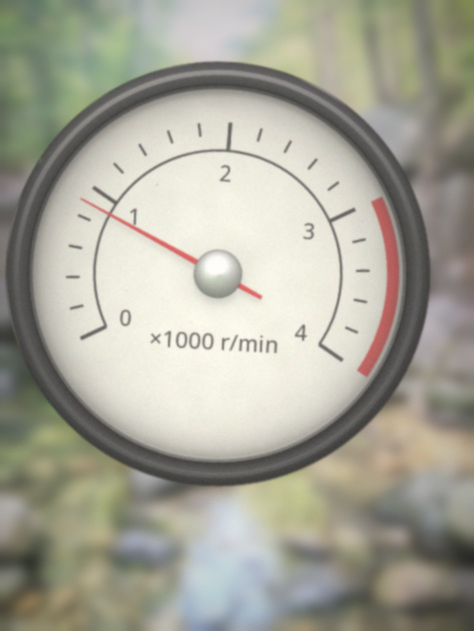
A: **900** rpm
